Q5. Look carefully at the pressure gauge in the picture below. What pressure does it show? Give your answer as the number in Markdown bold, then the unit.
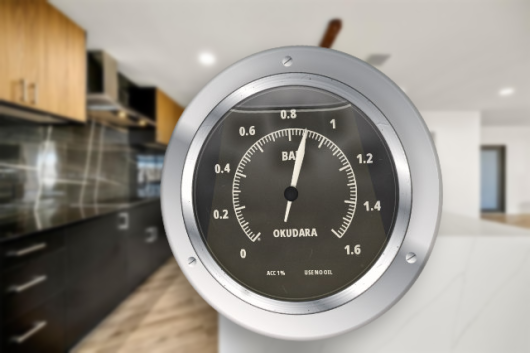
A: **0.9** bar
